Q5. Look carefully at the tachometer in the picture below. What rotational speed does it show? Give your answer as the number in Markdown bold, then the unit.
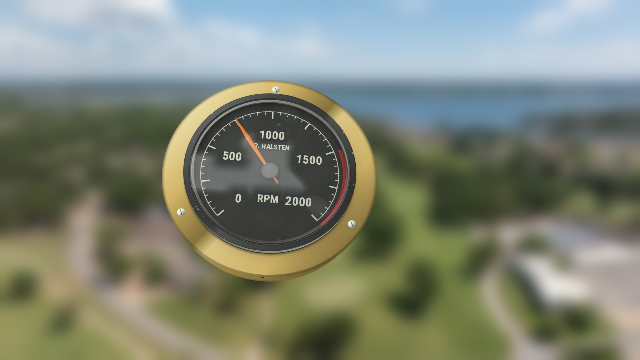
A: **750** rpm
